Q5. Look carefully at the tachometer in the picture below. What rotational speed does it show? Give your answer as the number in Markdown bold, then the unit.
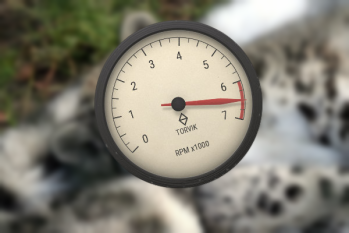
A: **6500** rpm
